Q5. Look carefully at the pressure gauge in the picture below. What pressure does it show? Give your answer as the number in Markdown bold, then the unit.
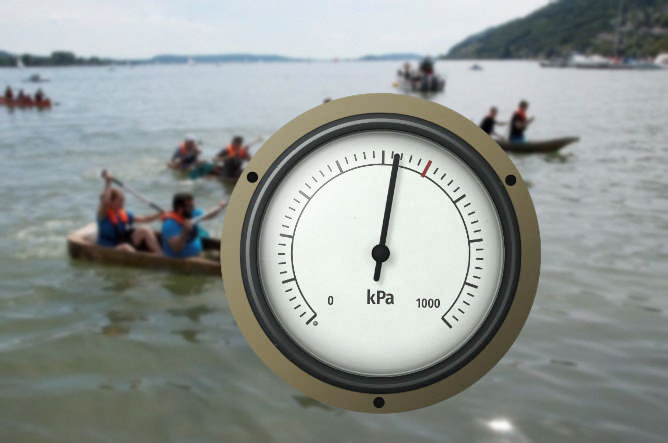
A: **530** kPa
